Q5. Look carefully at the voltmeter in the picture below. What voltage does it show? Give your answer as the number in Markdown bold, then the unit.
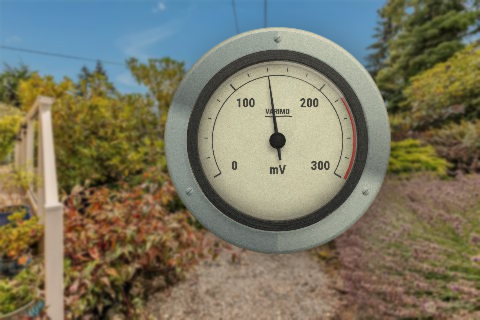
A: **140** mV
